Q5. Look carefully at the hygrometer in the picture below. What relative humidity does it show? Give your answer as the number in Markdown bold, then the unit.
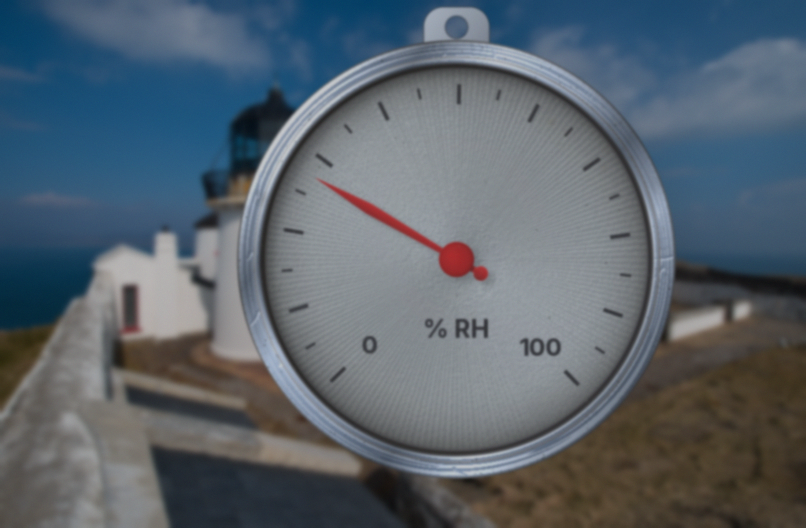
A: **27.5** %
